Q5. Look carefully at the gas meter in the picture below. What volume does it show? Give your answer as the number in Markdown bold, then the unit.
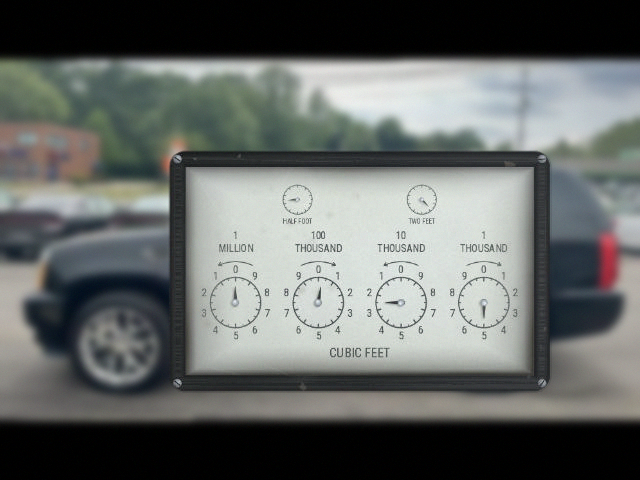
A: **2500** ft³
